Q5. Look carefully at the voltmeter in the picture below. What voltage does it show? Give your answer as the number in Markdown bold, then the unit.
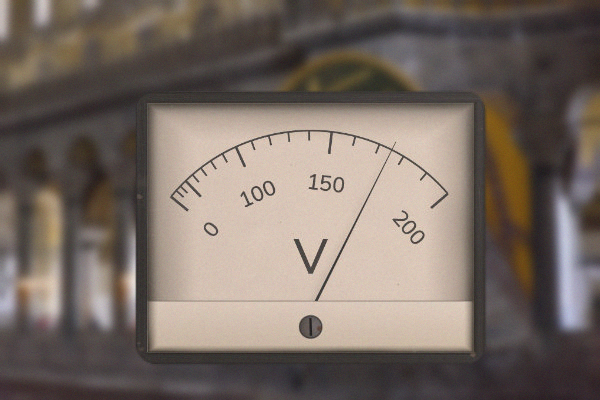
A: **175** V
